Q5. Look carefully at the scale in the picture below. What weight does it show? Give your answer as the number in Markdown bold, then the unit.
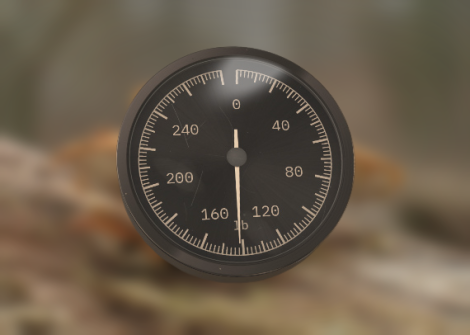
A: **142** lb
